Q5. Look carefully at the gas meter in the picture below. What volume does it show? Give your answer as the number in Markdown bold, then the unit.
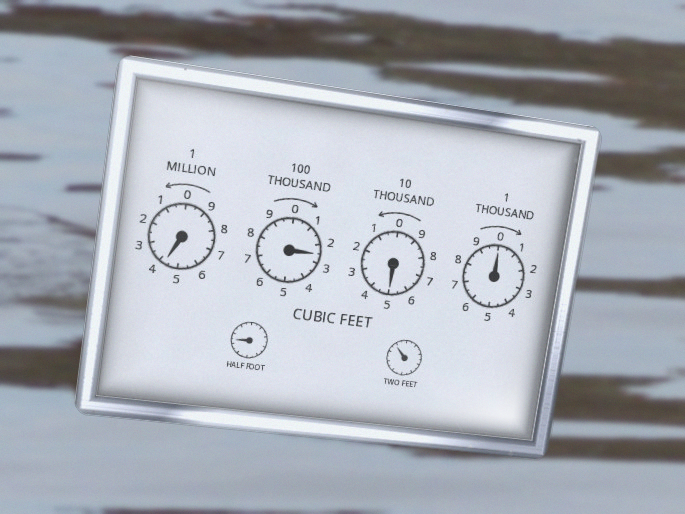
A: **425000** ft³
